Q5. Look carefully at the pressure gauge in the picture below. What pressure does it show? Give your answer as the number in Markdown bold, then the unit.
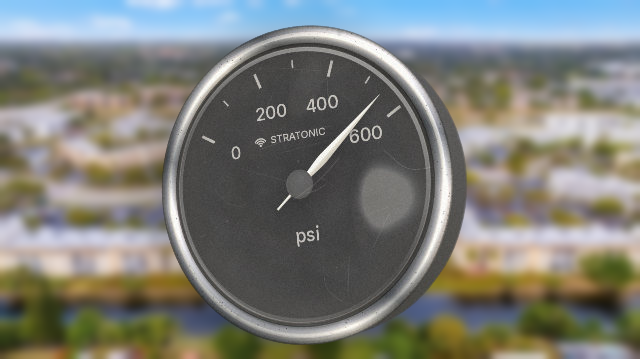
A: **550** psi
